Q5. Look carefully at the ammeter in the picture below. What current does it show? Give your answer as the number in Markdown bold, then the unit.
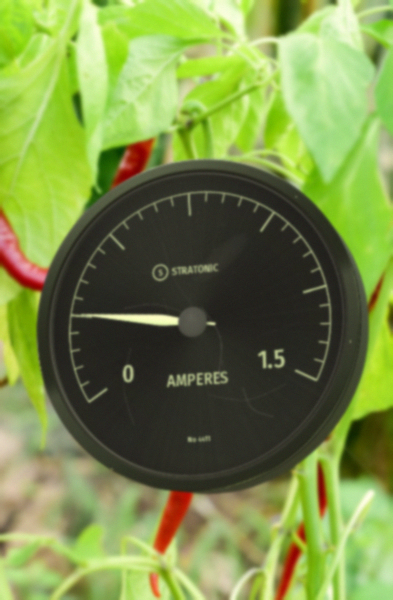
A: **0.25** A
